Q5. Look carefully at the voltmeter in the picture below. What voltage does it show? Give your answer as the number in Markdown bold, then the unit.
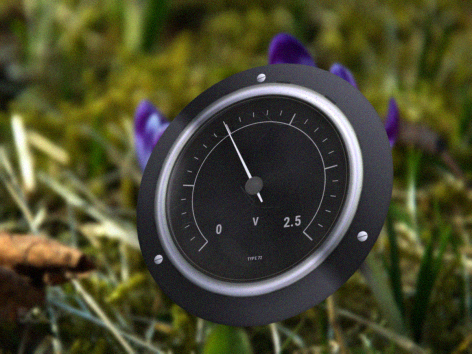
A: **1** V
